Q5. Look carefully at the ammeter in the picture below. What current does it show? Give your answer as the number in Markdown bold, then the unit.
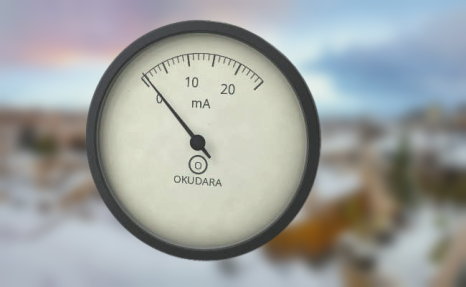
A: **1** mA
